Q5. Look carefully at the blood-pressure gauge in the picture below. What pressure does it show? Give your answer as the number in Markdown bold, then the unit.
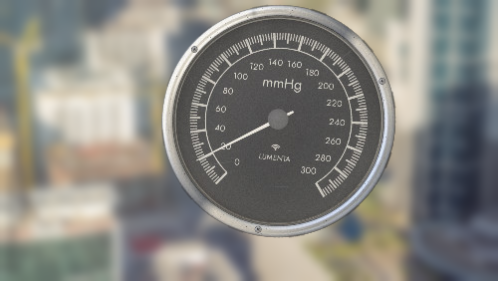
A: **20** mmHg
